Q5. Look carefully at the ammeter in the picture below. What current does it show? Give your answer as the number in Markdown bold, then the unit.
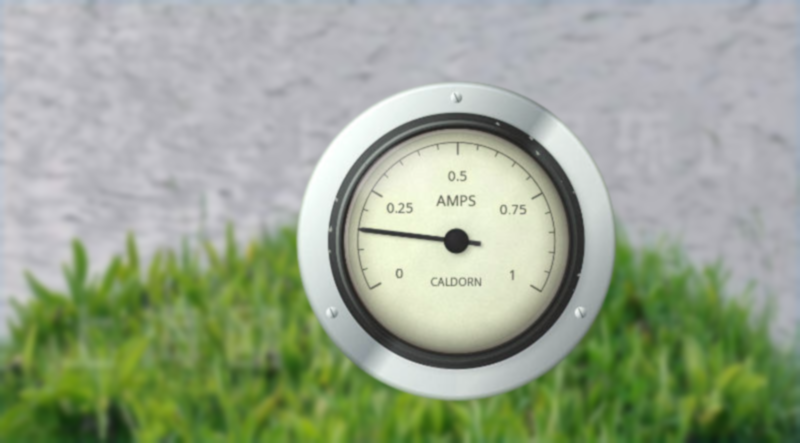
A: **0.15** A
